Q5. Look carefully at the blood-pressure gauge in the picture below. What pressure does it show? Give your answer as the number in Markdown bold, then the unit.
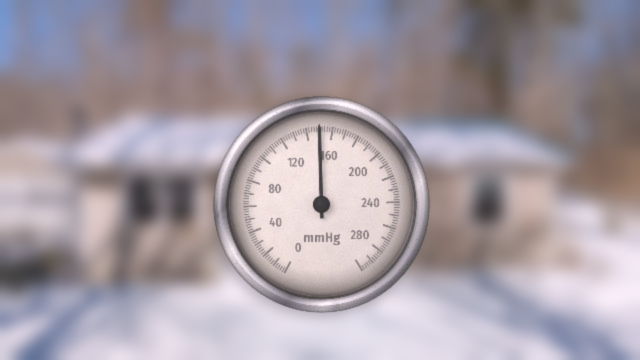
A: **150** mmHg
